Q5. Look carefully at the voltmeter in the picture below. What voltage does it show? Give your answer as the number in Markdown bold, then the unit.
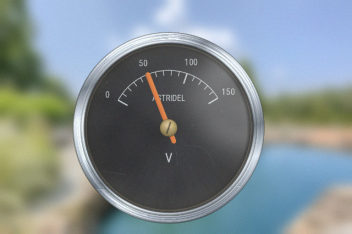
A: **50** V
